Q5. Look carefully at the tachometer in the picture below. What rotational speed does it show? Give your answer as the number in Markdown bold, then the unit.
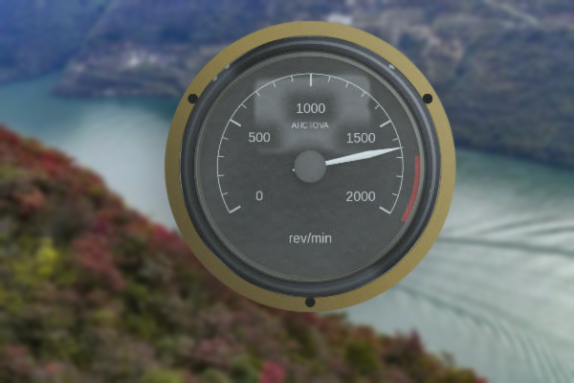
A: **1650** rpm
